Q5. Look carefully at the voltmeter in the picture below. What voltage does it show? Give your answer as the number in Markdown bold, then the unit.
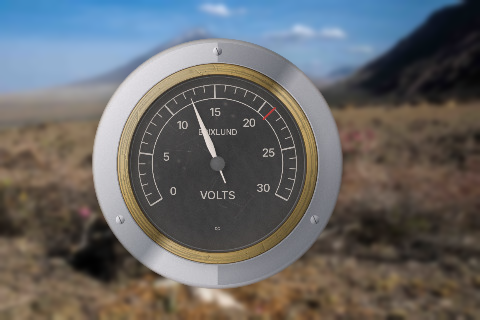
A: **12.5** V
